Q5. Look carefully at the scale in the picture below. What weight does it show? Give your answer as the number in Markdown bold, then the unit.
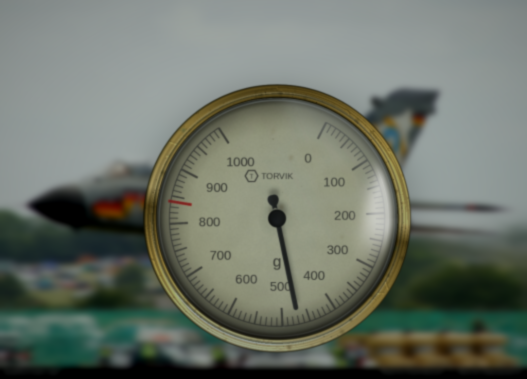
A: **470** g
